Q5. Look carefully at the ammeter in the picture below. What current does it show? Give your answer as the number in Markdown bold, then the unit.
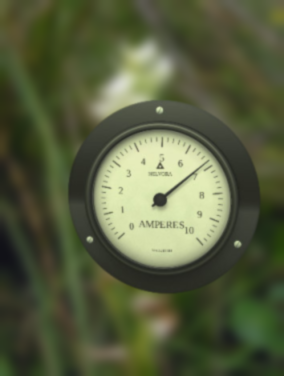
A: **6.8** A
